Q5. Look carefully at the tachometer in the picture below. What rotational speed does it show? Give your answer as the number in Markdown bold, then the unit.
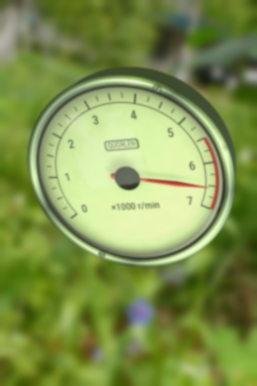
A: **6500** rpm
